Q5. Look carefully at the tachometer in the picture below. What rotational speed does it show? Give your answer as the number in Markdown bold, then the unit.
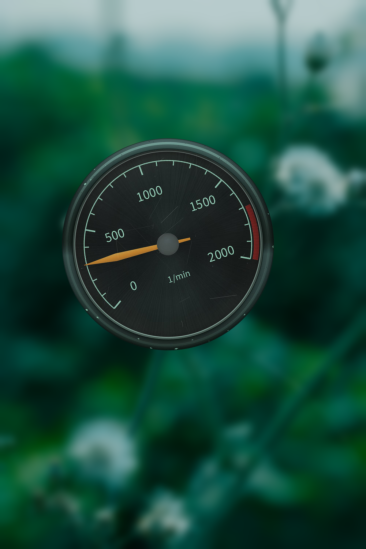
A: **300** rpm
